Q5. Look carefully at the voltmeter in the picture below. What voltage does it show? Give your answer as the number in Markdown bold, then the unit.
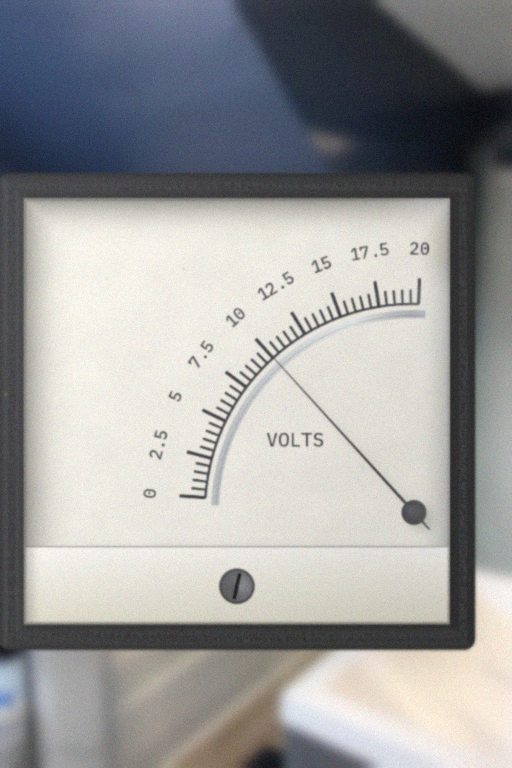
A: **10** V
